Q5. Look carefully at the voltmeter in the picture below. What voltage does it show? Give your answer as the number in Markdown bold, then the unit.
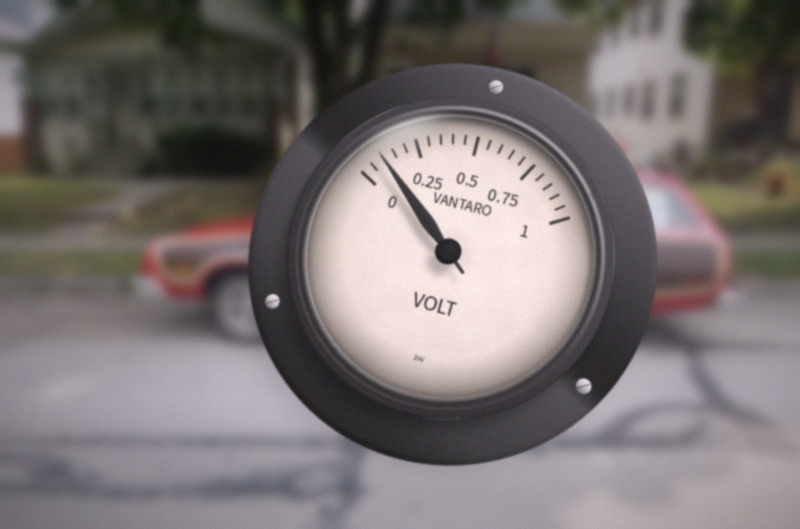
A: **0.1** V
